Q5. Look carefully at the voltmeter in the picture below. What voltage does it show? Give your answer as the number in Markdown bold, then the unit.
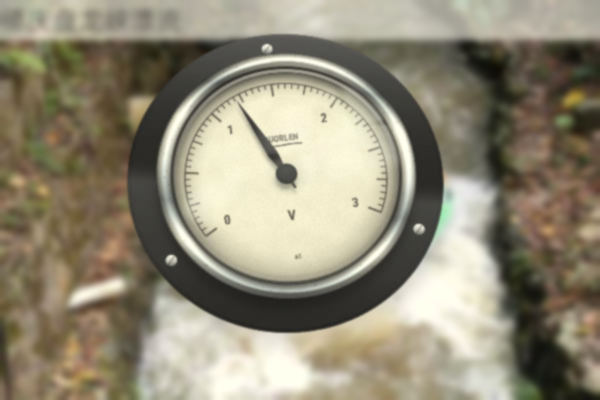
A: **1.2** V
